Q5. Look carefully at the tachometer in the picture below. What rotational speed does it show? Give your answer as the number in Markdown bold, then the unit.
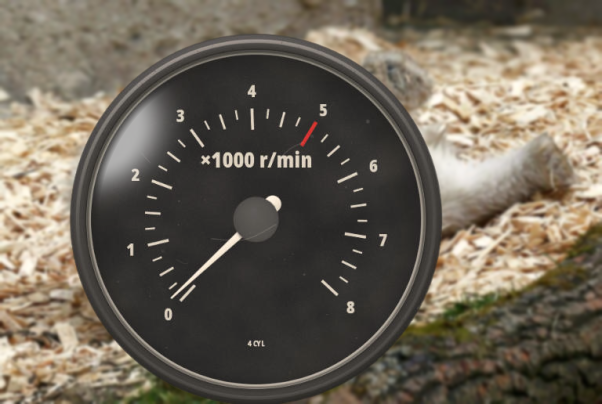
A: **125** rpm
